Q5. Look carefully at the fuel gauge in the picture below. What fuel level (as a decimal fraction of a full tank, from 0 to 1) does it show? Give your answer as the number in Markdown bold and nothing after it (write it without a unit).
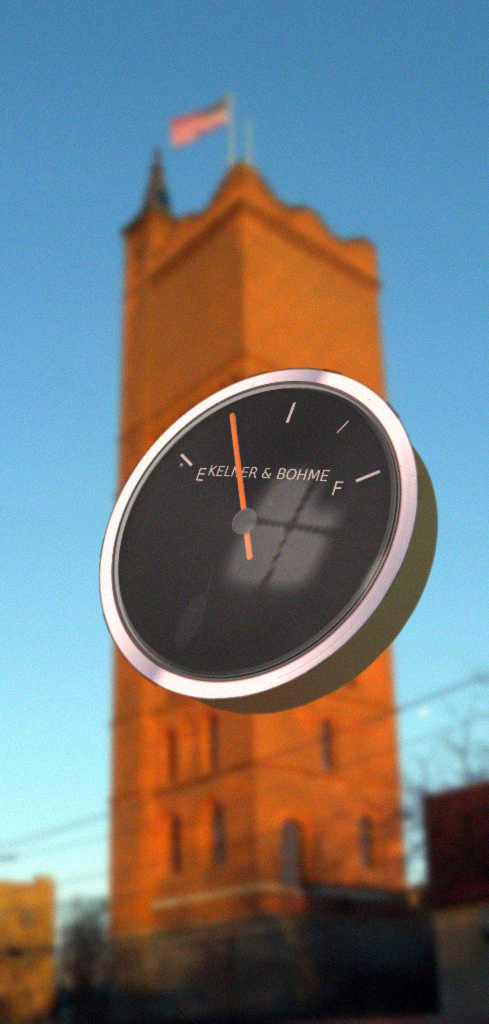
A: **0.25**
